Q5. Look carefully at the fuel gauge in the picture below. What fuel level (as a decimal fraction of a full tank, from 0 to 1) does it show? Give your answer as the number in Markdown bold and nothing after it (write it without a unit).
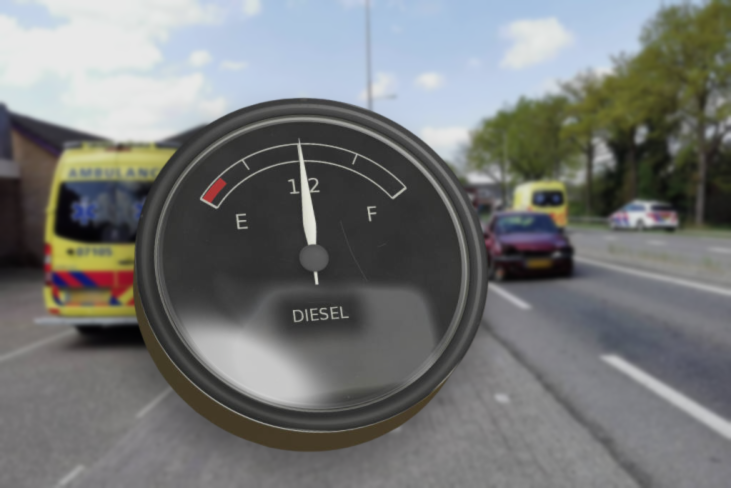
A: **0.5**
